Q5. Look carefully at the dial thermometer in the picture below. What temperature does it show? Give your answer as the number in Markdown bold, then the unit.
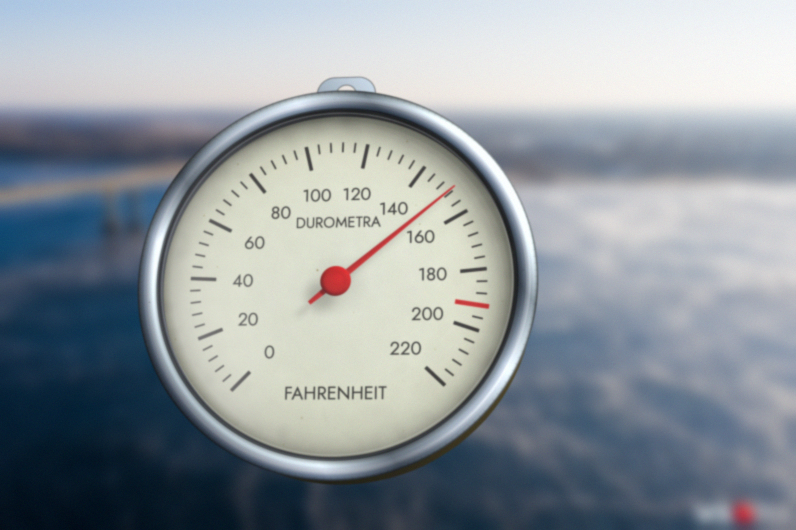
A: **152** °F
